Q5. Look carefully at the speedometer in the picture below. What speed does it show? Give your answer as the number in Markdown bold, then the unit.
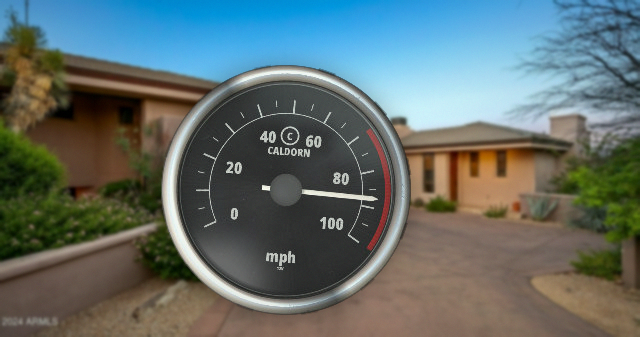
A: **87.5** mph
